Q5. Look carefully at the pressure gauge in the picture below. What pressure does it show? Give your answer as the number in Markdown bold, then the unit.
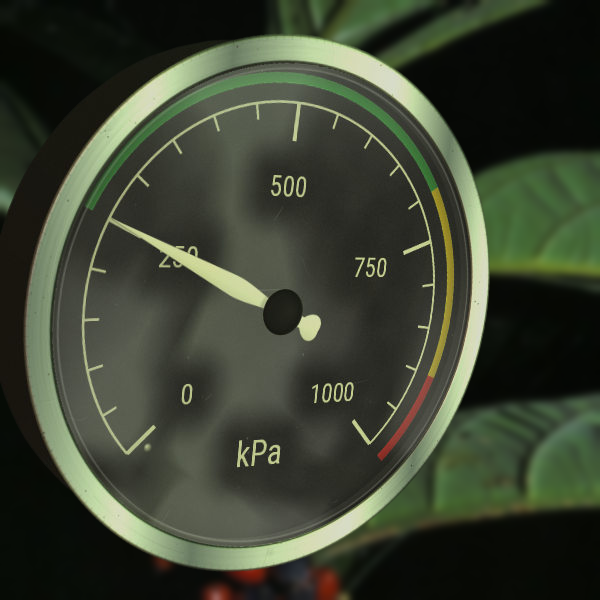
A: **250** kPa
